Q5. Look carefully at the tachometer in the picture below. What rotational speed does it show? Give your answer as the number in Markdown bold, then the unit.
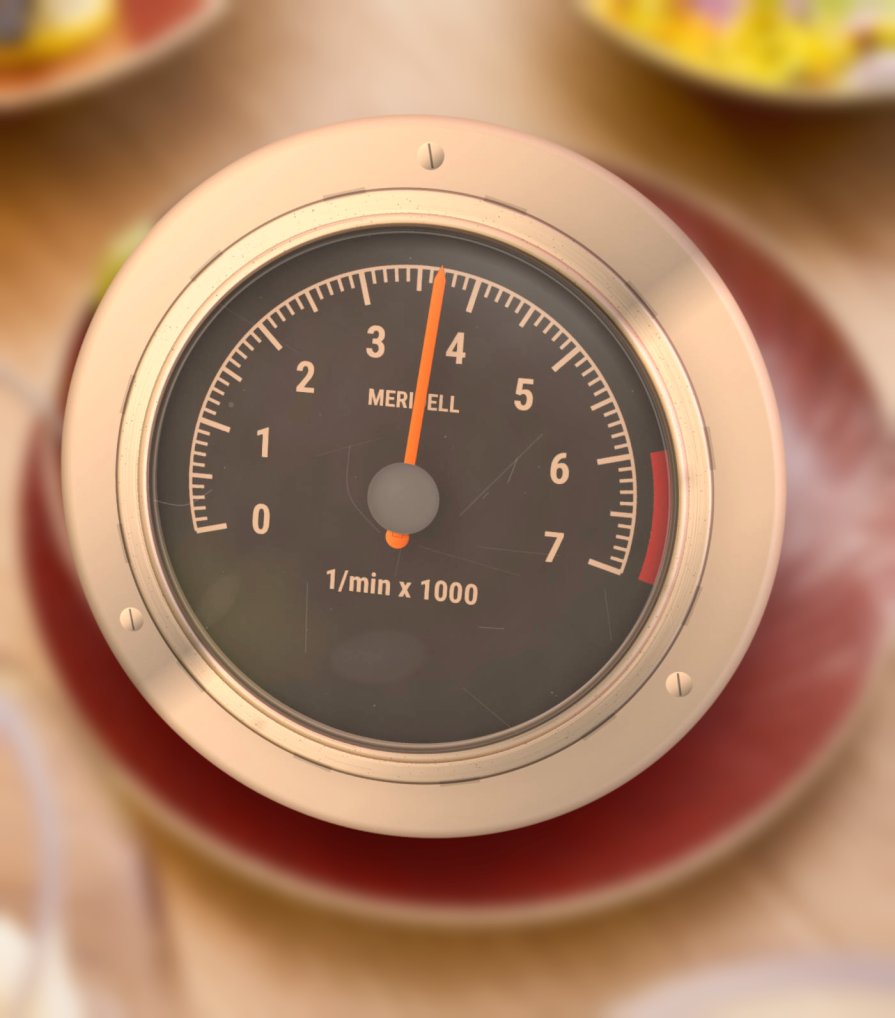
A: **3700** rpm
